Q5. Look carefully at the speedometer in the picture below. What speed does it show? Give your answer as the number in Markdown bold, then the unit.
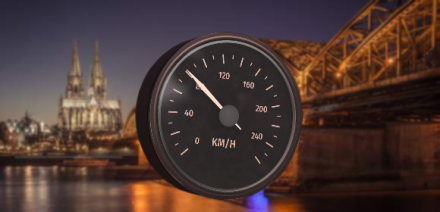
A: **80** km/h
